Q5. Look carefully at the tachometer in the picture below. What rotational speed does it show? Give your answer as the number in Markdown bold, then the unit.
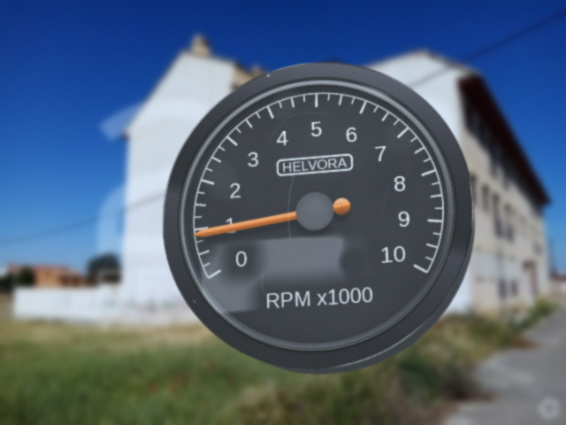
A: **875** rpm
